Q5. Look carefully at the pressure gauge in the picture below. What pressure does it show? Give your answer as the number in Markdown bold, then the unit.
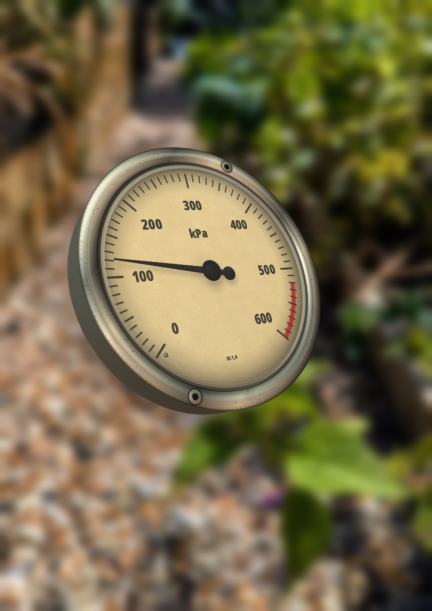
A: **120** kPa
